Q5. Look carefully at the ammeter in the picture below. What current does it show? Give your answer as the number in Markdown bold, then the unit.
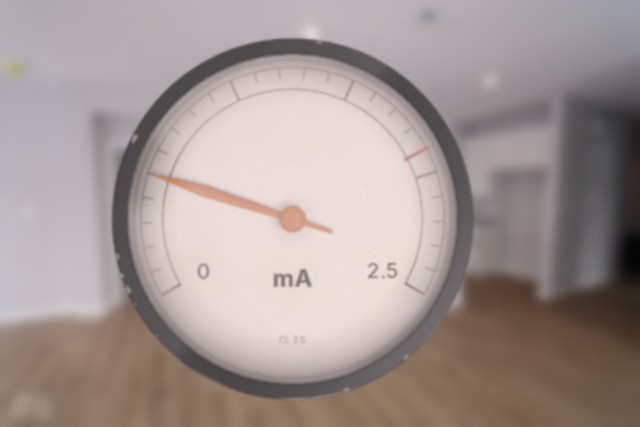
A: **0.5** mA
